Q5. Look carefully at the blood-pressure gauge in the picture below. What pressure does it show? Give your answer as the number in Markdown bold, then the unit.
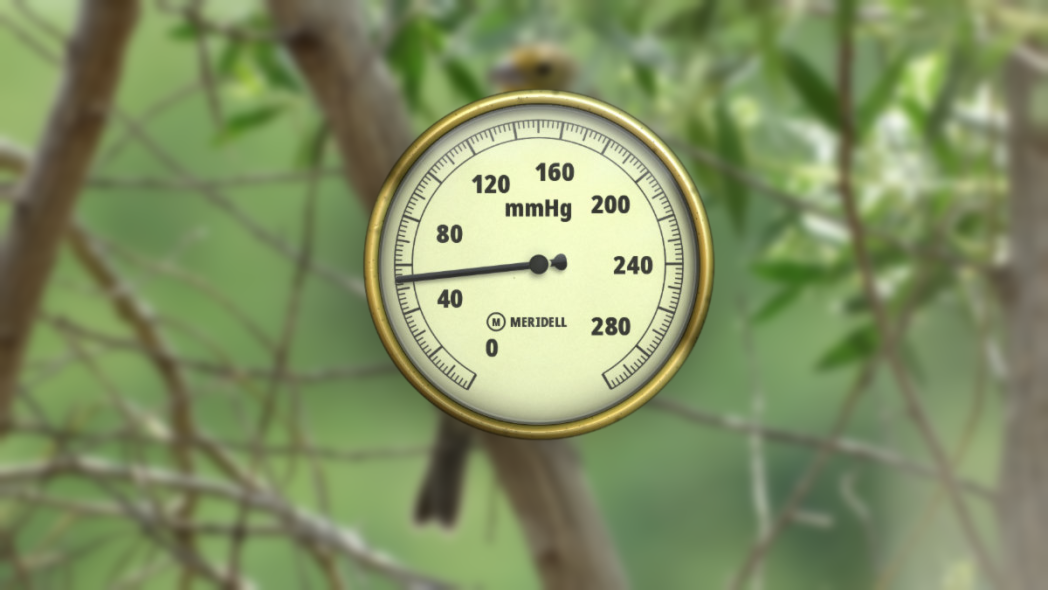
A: **54** mmHg
